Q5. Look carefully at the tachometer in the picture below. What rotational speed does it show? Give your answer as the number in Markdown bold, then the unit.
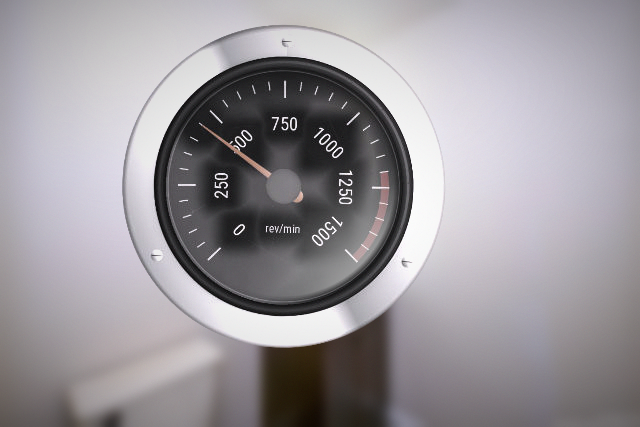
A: **450** rpm
